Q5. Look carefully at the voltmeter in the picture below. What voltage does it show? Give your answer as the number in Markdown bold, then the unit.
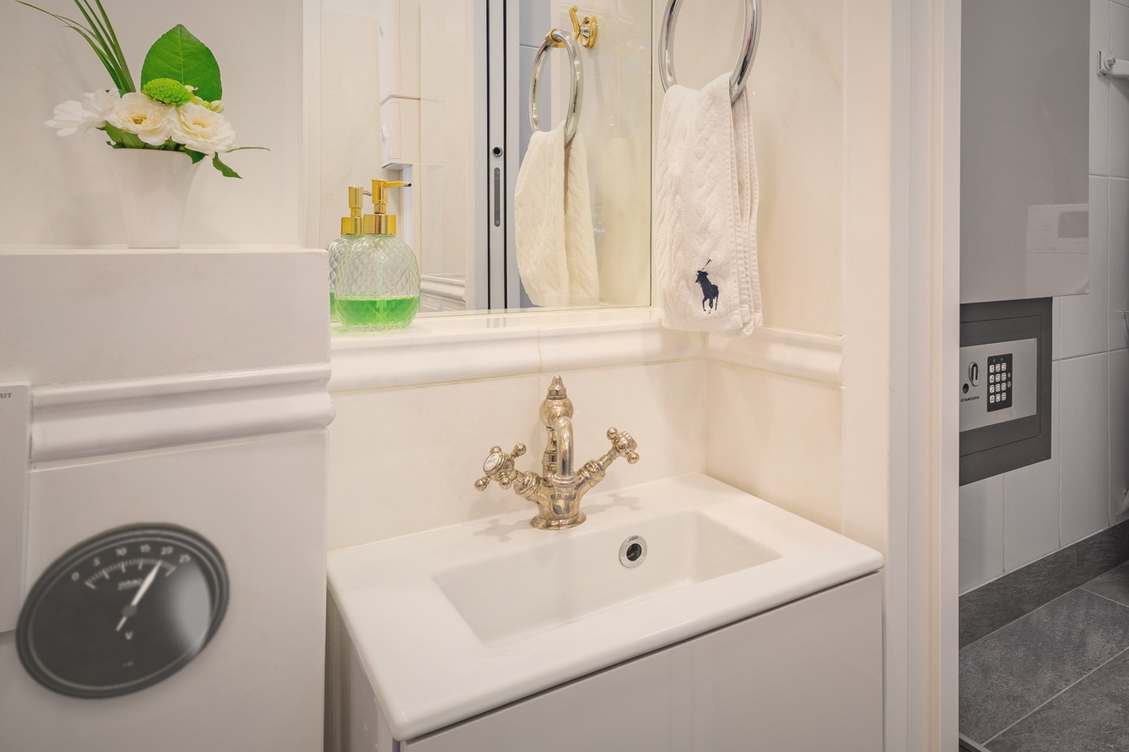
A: **20** V
